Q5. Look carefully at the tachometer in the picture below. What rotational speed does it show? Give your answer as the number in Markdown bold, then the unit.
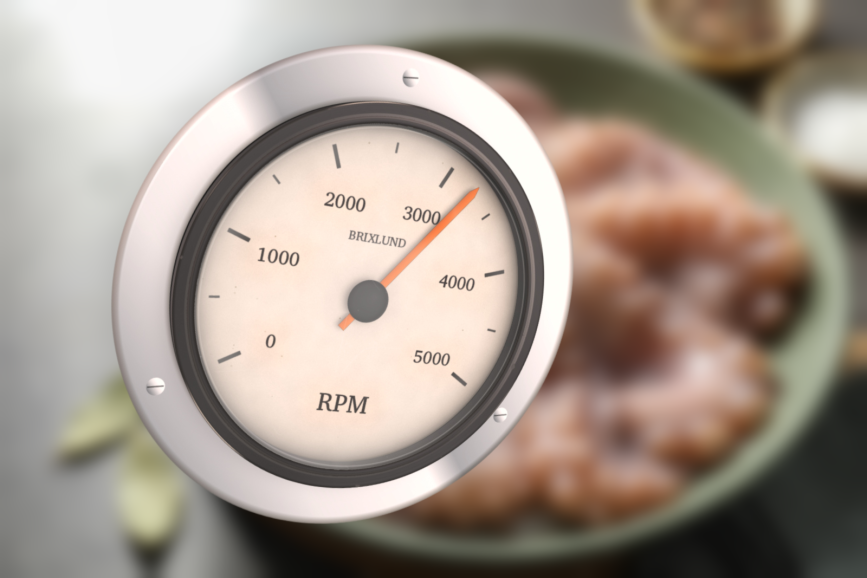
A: **3250** rpm
